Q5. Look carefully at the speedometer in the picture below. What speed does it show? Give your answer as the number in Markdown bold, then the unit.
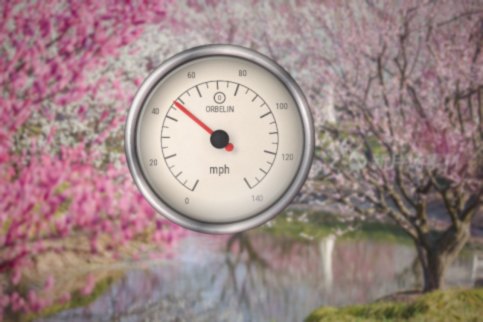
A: **47.5** mph
